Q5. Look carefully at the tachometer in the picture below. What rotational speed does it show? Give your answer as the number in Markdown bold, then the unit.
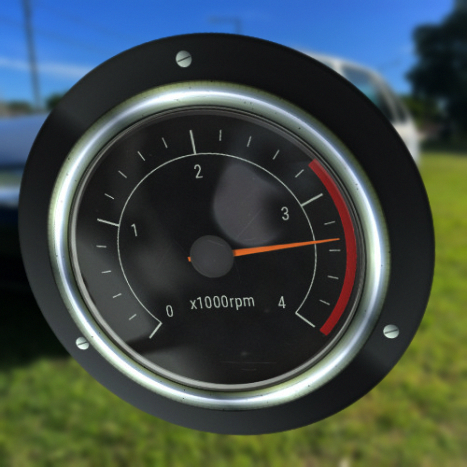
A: **3300** rpm
